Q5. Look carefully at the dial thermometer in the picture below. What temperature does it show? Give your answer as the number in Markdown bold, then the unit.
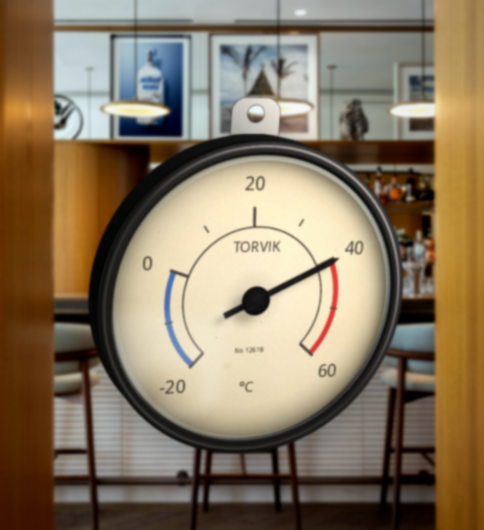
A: **40** °C
